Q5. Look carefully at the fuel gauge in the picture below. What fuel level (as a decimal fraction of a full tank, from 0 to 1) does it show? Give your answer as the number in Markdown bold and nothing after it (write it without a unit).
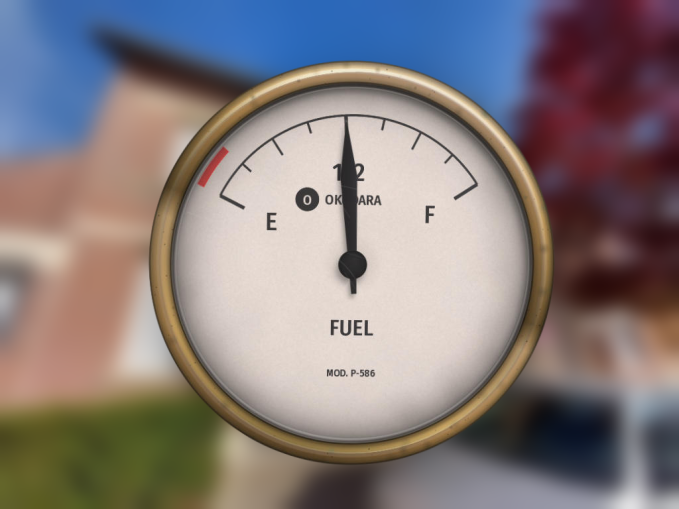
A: **0.5**
